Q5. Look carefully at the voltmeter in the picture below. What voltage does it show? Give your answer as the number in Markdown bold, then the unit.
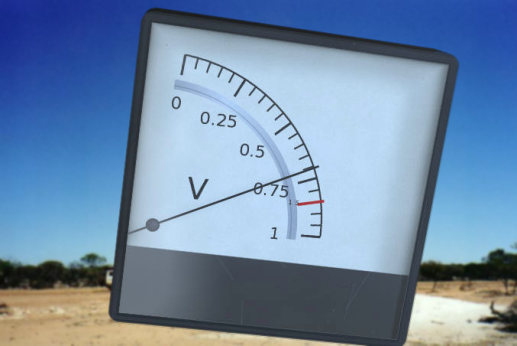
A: **0.7** V
